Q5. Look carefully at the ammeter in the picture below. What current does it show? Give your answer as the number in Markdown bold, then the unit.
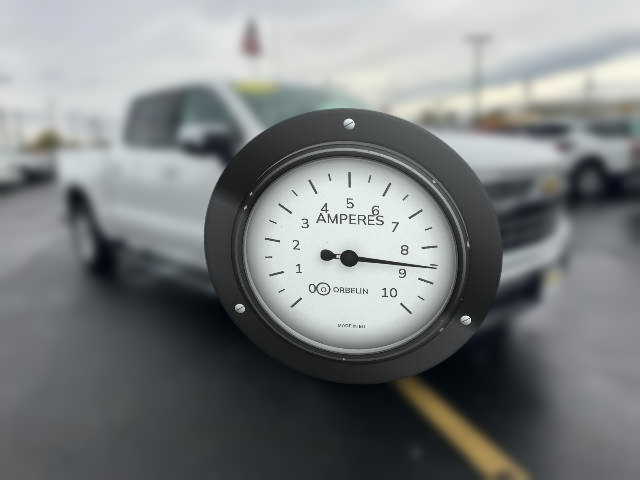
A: **8.5** A
